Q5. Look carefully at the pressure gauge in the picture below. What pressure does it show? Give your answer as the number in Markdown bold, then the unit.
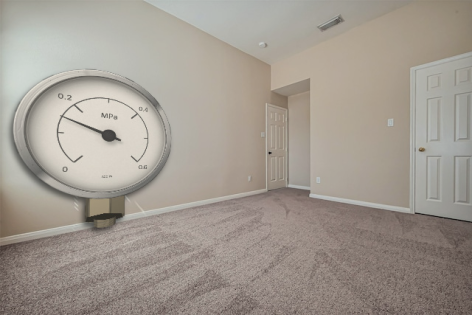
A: **0.15** MPa
